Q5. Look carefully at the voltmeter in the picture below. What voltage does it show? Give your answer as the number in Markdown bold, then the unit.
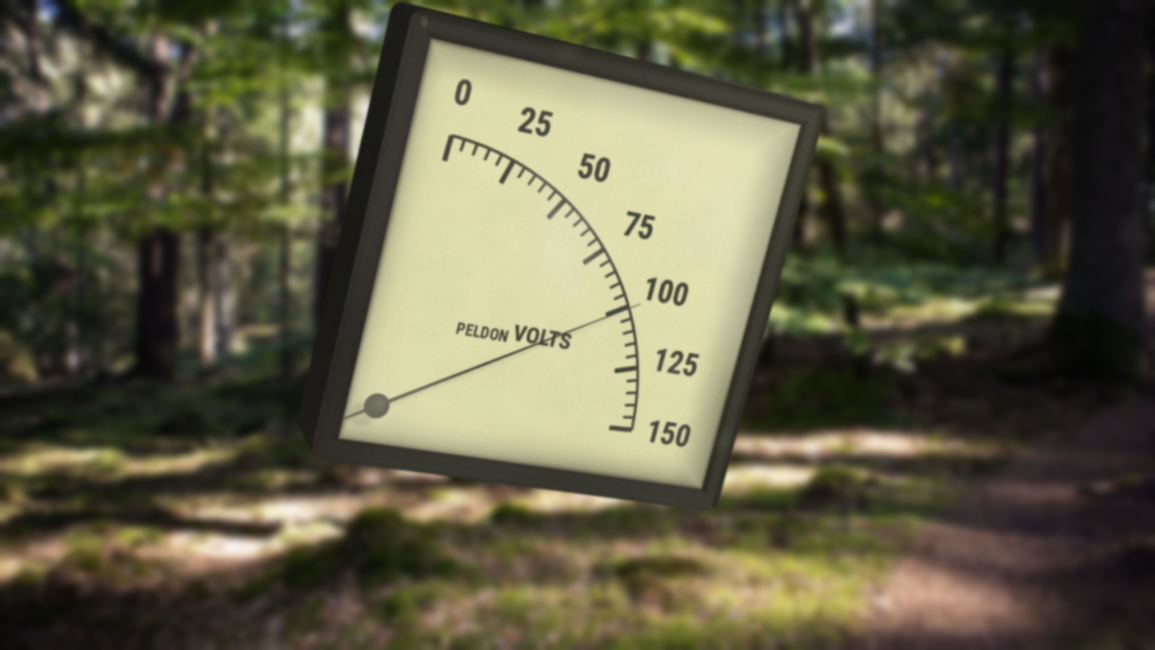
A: **100** V
